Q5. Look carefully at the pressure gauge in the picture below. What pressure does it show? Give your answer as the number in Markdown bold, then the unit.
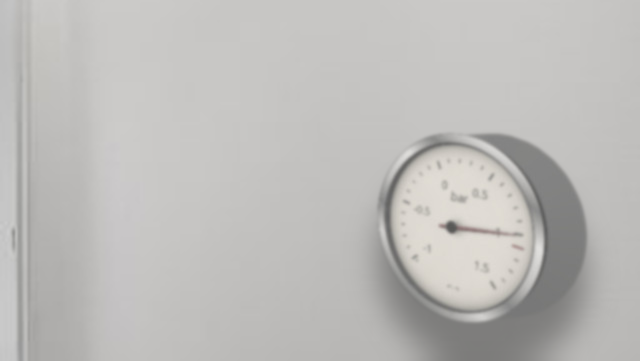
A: **1** bar
